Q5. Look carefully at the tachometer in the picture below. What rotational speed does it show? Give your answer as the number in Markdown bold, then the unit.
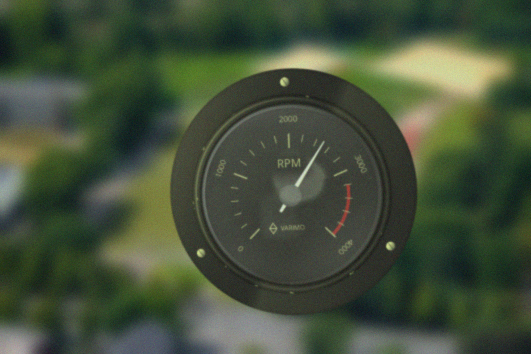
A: **2500** rpm
